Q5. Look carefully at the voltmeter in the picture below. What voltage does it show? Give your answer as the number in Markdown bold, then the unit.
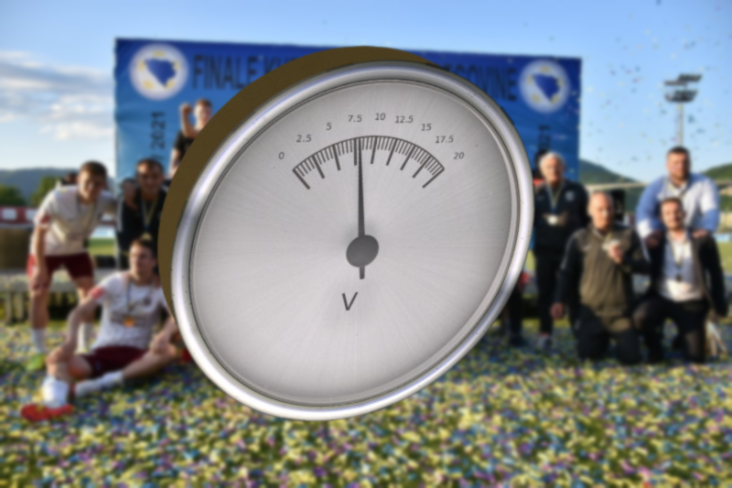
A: **7.5** V
